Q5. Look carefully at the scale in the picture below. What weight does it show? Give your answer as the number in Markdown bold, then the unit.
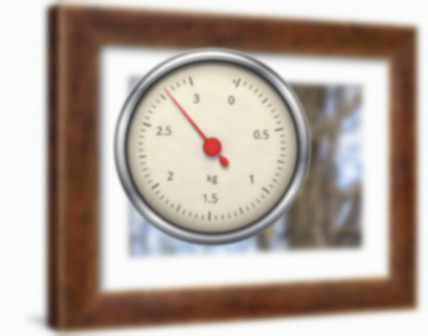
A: **2.8** kg
